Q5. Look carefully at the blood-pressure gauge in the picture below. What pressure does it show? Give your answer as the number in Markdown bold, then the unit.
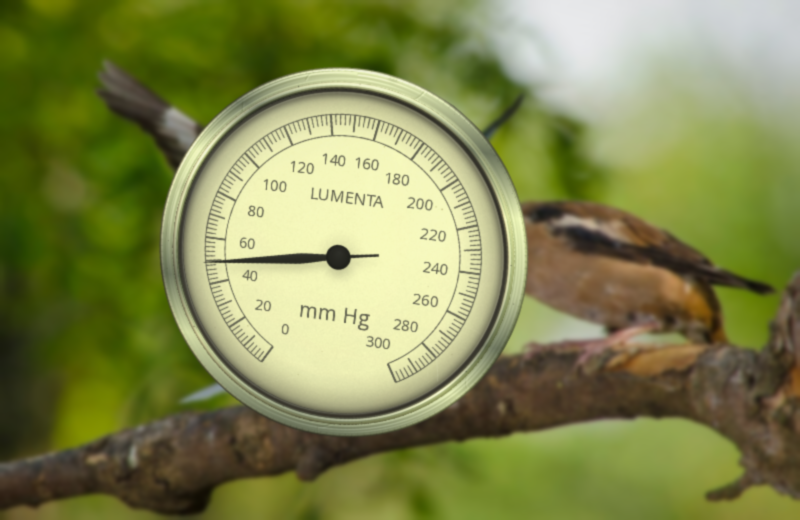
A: **50** mmHg
